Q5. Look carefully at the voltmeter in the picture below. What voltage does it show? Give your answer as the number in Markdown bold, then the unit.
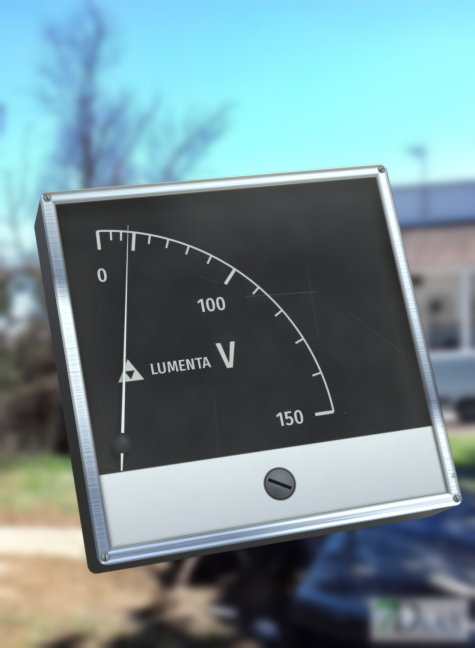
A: **45** V
